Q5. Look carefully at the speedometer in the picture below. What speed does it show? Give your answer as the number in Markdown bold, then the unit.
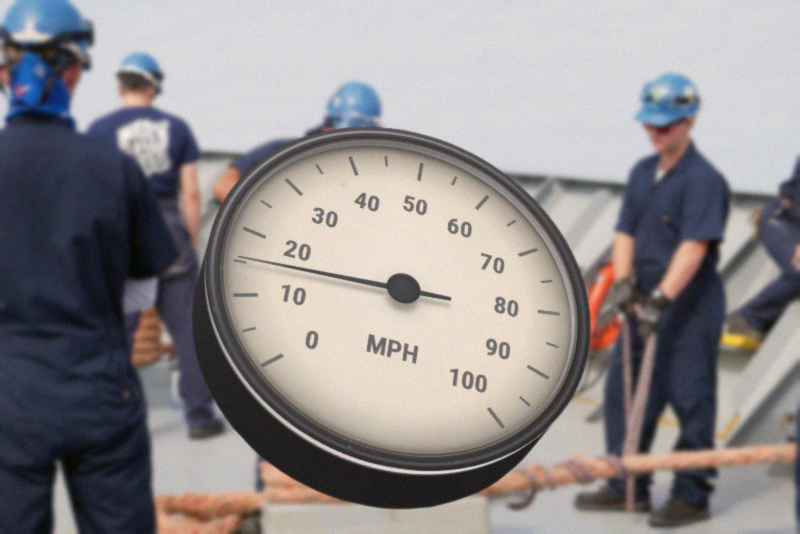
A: **15** mph
